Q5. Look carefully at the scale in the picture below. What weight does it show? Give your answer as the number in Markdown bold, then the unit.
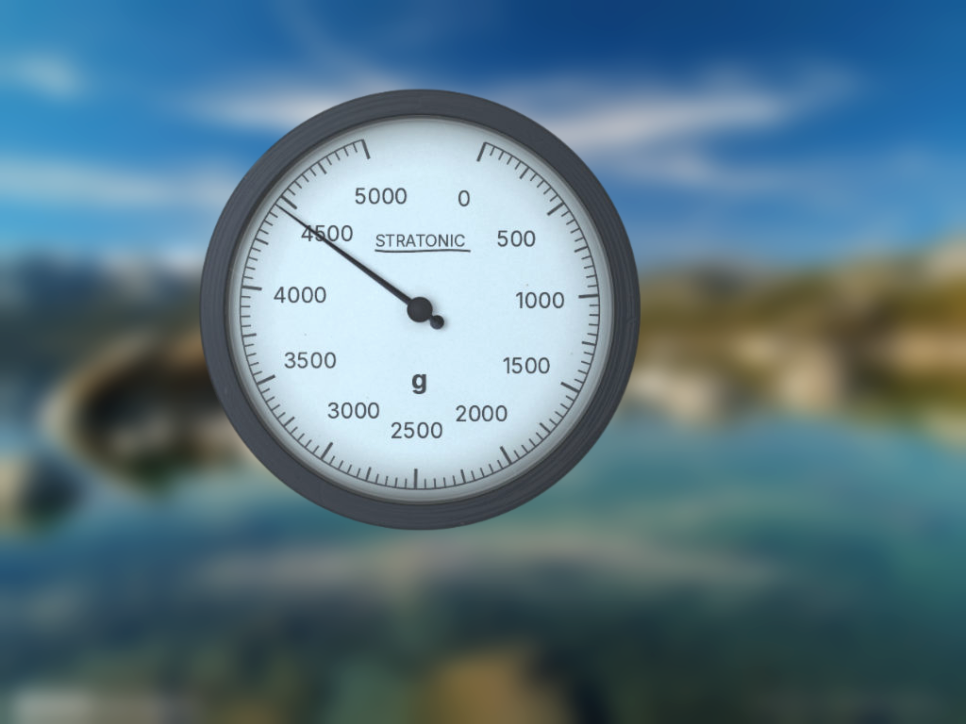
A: **4450** g
